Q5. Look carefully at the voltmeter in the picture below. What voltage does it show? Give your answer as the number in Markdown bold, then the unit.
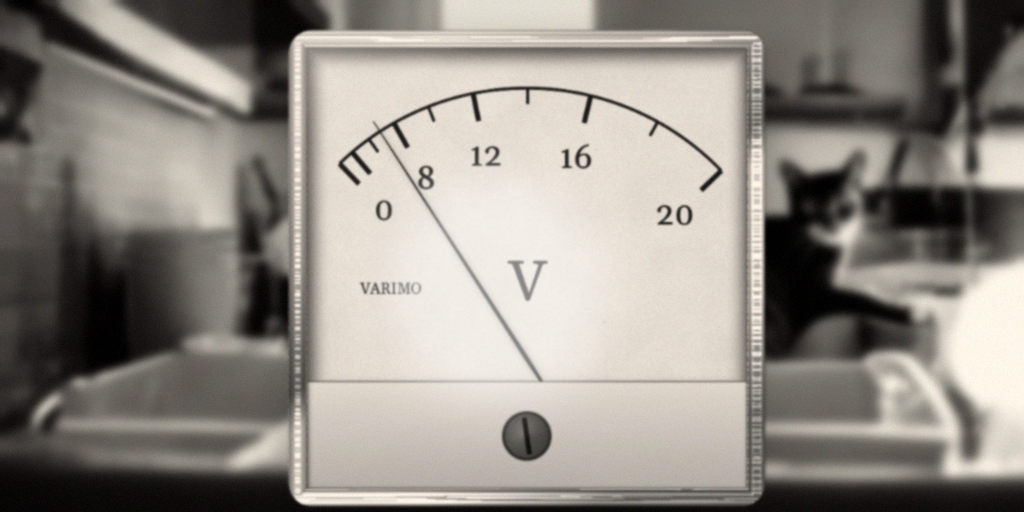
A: **7** V
